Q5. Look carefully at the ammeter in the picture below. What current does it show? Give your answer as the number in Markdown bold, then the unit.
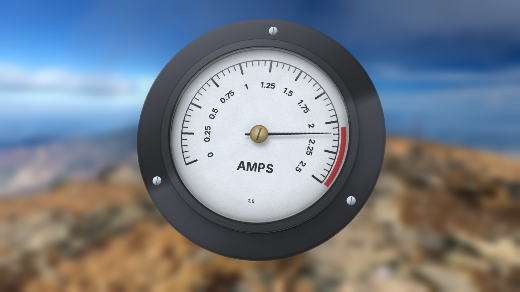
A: **2.1** A
